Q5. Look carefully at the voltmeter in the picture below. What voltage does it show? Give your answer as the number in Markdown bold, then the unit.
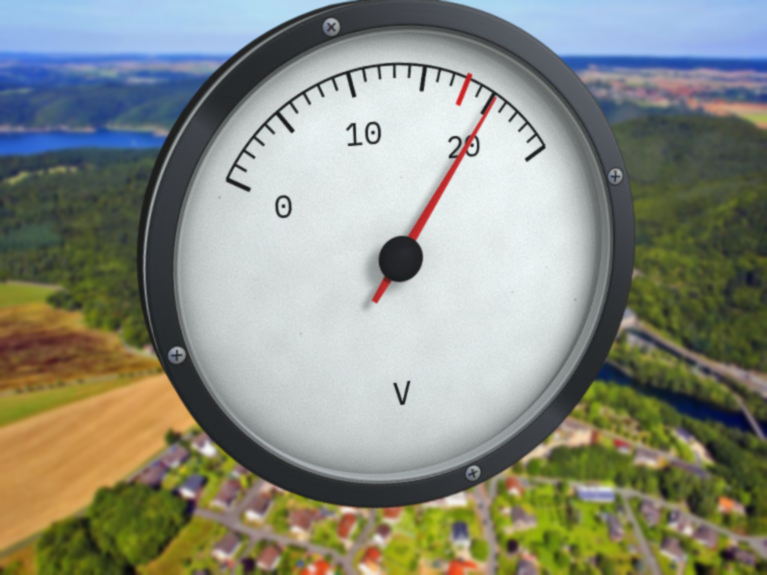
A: **20** V
